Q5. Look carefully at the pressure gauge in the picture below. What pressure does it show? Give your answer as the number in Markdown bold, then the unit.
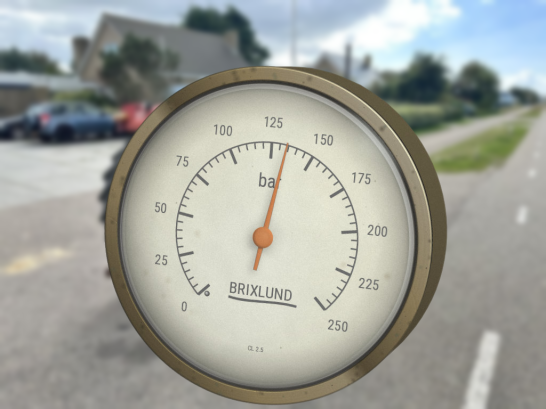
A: **135** bar
